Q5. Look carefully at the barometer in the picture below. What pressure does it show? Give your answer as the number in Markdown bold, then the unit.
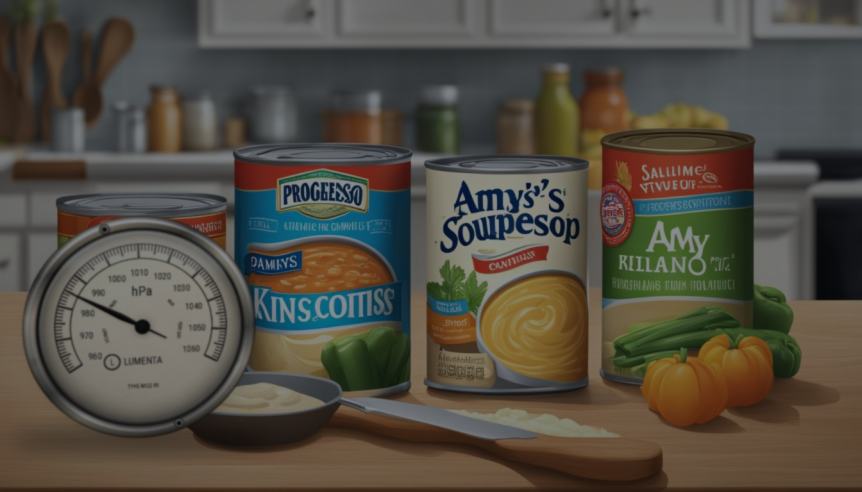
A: **985** hPa
